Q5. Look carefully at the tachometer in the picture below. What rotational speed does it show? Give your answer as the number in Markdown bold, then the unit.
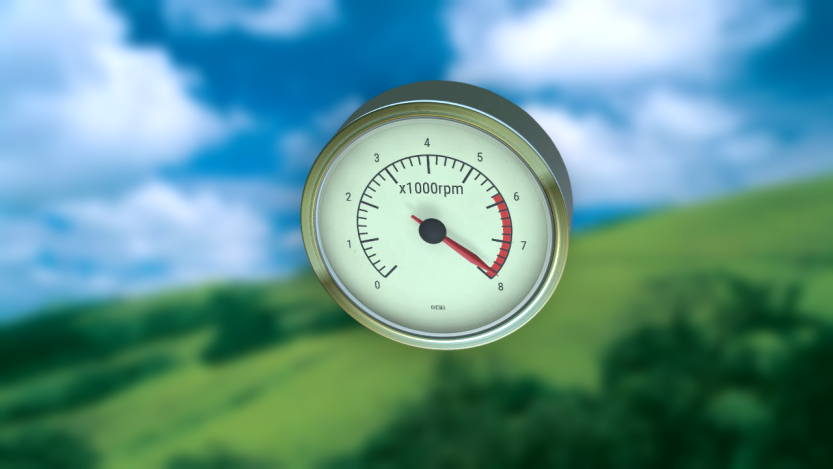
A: **7800** rpm
